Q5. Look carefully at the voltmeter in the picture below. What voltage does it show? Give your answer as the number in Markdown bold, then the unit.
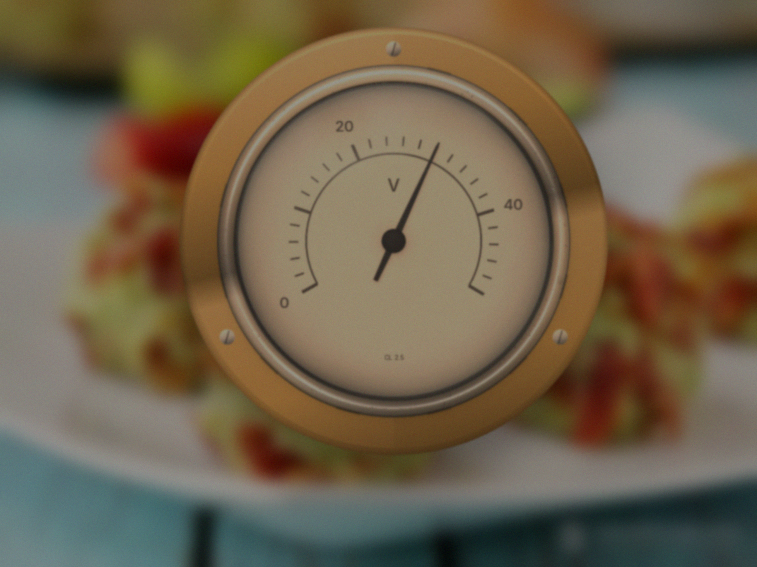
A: **30** V
